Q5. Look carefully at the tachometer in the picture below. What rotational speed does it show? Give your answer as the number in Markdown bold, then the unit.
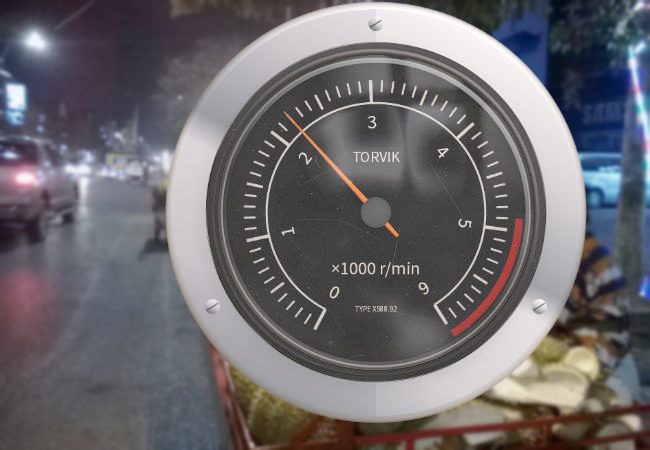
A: **2200** rpm
